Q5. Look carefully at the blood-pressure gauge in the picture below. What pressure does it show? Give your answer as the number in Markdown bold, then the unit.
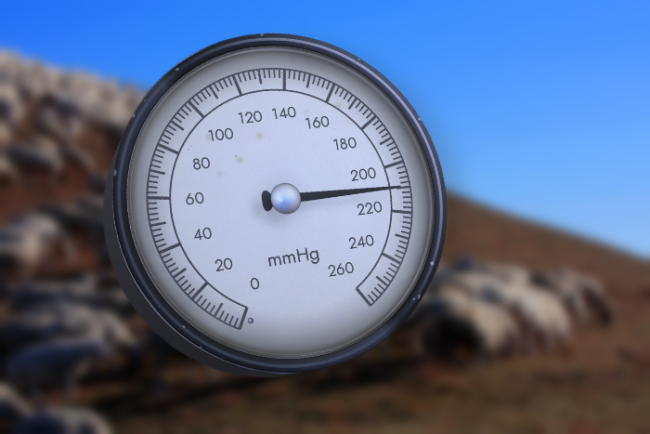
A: **210** mmHg
